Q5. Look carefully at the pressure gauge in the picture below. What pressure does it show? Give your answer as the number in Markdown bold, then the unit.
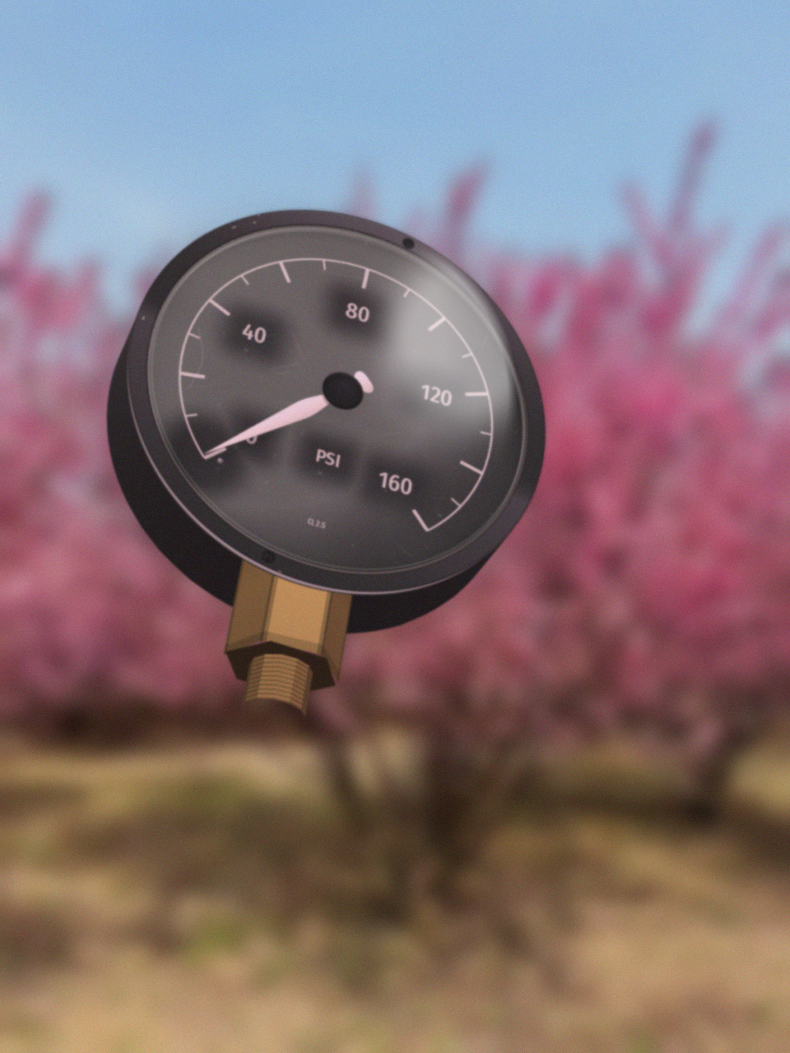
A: **0** psi
